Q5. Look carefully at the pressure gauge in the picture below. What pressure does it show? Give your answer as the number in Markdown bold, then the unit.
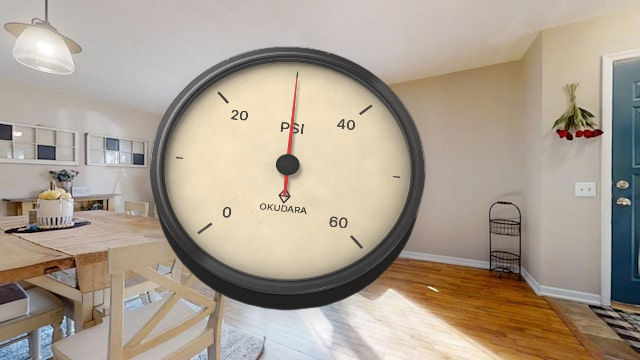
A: **30** psi
